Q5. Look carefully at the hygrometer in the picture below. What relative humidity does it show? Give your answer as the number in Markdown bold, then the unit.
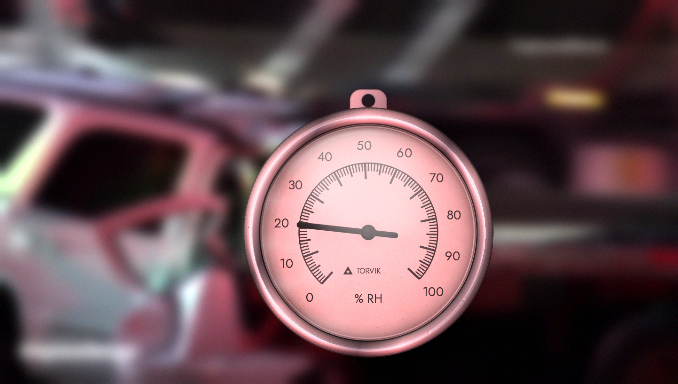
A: **20** %
